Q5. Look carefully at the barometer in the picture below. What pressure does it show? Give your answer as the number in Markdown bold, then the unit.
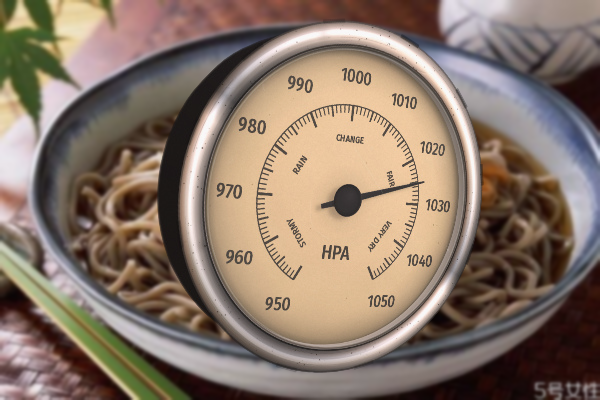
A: **1025** hPa
